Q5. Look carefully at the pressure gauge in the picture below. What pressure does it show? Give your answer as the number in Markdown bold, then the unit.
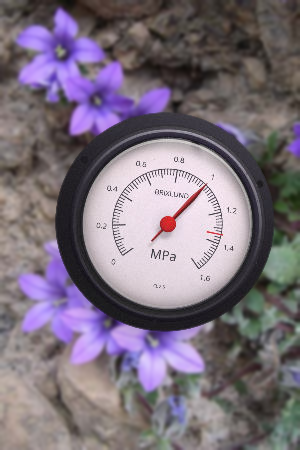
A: **1** MPa
